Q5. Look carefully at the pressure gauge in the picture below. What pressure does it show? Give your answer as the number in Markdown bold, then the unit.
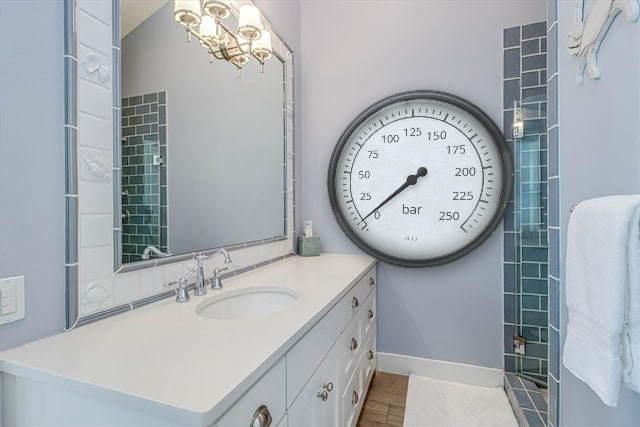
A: **5** bar
